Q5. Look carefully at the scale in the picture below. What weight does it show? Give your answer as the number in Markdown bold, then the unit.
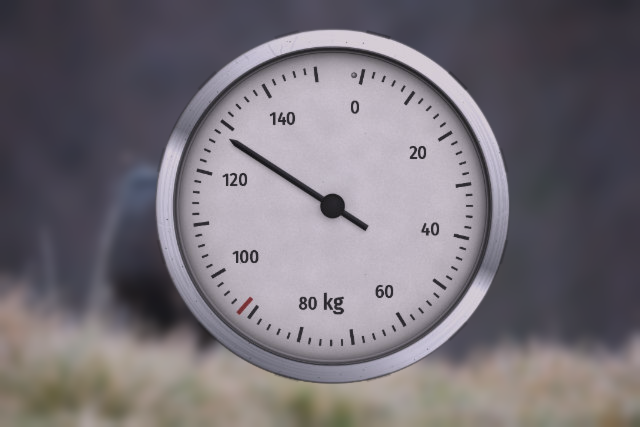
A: **128** kg
